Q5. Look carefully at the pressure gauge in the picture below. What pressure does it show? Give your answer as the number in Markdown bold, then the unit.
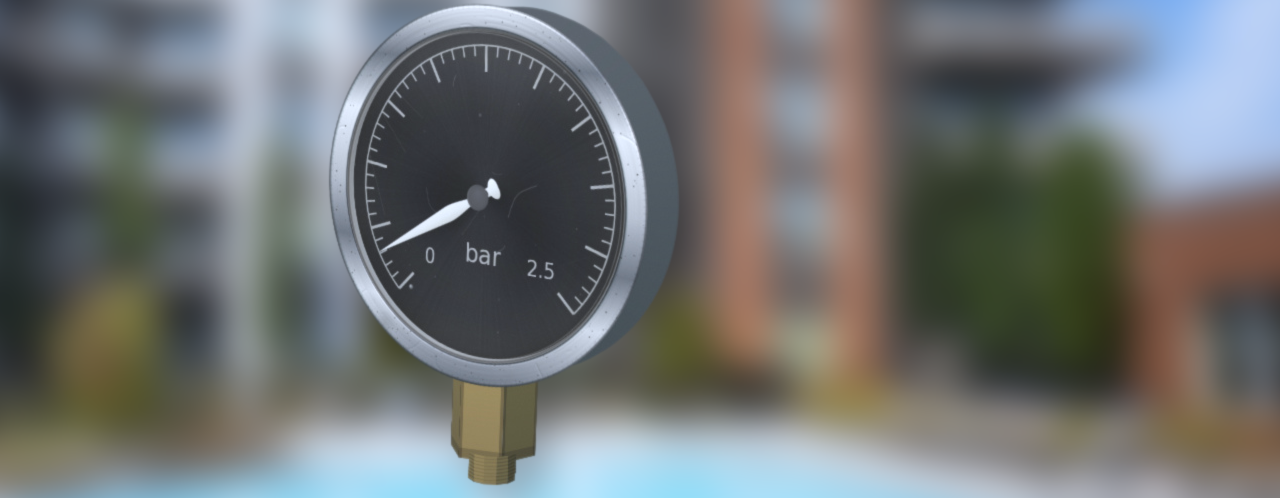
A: **0.15** bar
